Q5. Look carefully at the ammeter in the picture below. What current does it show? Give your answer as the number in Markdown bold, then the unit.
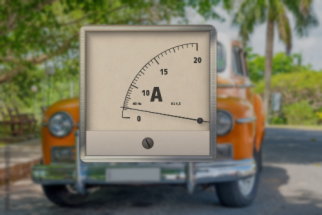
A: **5** A
